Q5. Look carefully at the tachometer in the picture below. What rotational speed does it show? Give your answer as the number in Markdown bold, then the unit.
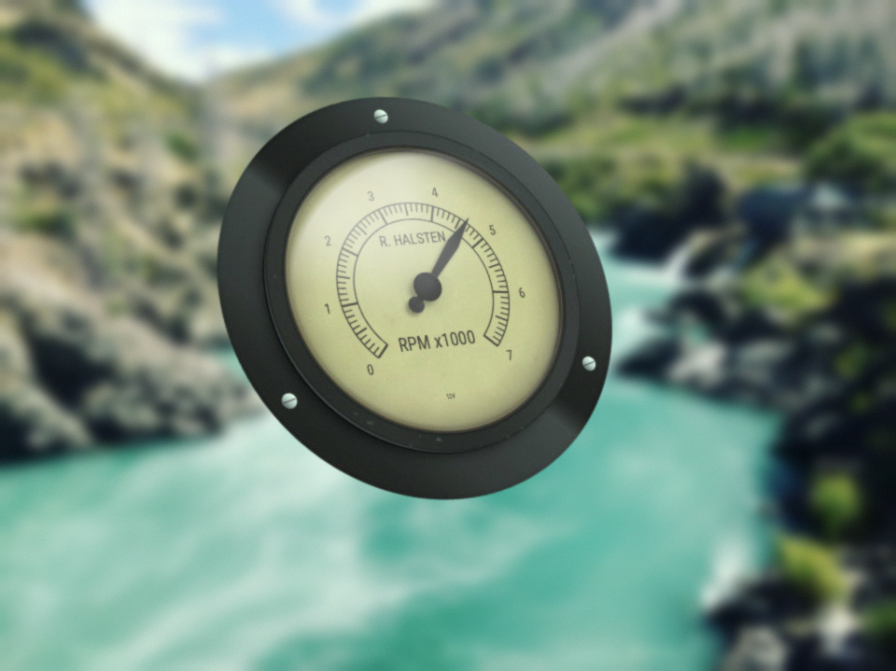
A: **4600** rpm
